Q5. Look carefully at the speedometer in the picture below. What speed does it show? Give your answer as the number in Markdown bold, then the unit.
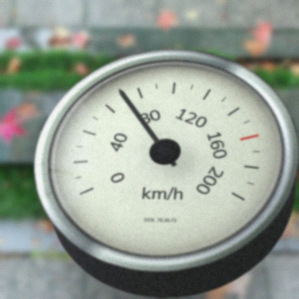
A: **70** km/h
